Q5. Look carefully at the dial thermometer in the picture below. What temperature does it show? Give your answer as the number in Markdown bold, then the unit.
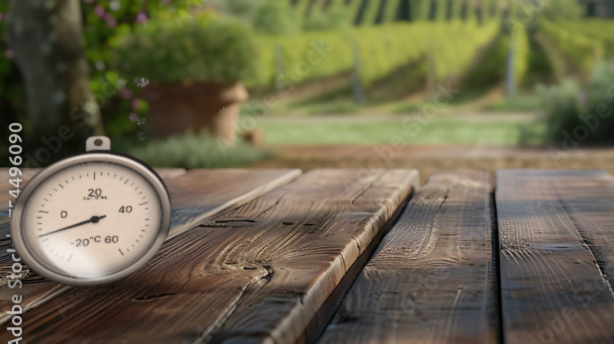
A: **-8** °C
